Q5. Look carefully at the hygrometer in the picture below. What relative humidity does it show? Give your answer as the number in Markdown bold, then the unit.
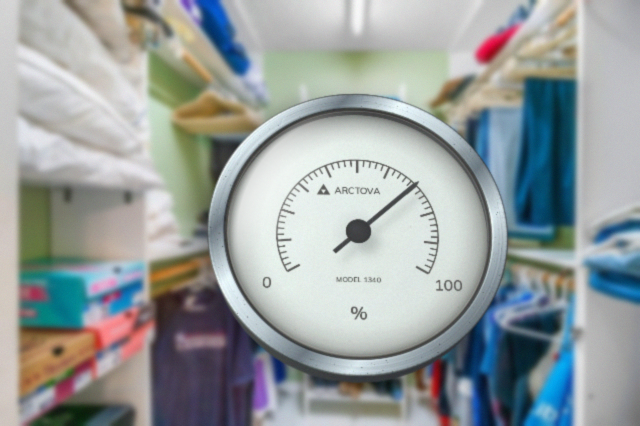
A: **70** %
